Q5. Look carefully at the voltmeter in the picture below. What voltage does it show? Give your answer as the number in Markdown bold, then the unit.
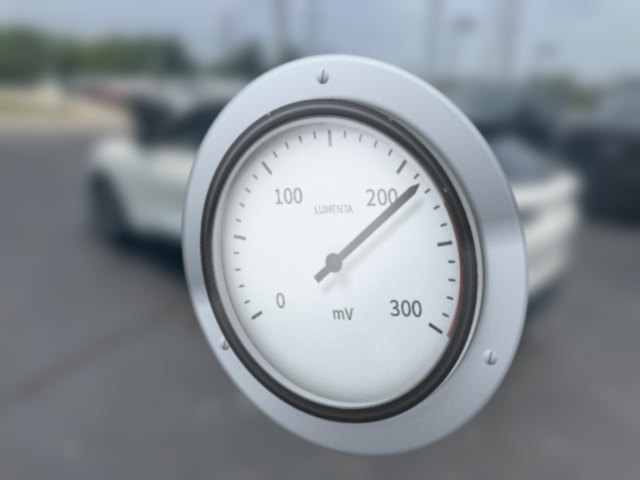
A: **215** mV
